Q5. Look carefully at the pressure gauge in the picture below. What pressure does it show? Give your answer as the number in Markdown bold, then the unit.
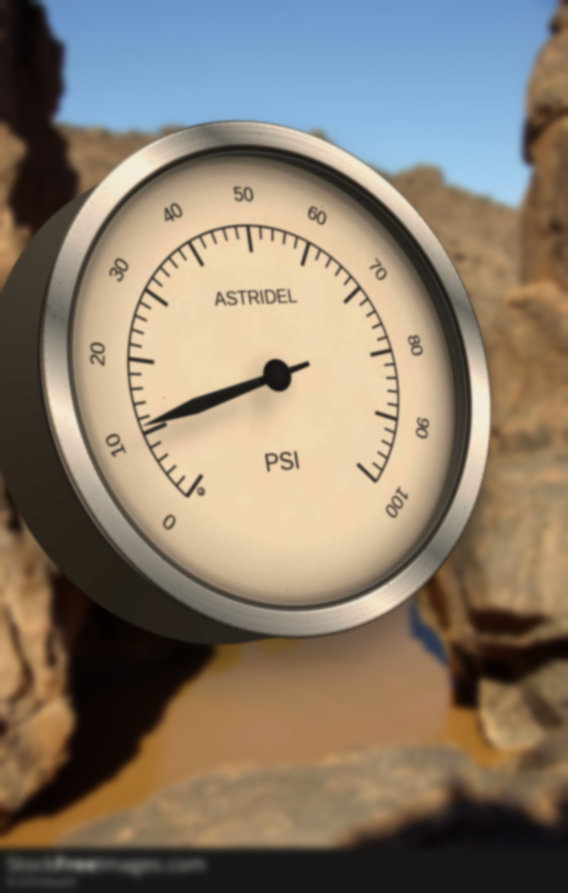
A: **11** psi
